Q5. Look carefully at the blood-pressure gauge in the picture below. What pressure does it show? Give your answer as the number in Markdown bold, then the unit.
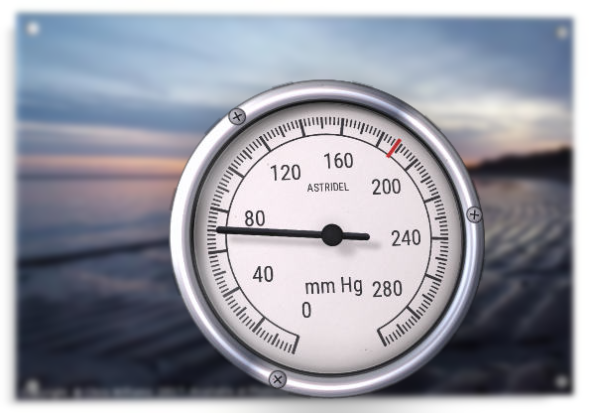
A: **70** mmHg
